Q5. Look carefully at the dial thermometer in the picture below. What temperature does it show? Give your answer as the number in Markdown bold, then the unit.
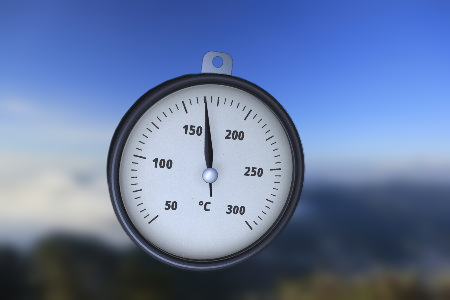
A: **165** °C
